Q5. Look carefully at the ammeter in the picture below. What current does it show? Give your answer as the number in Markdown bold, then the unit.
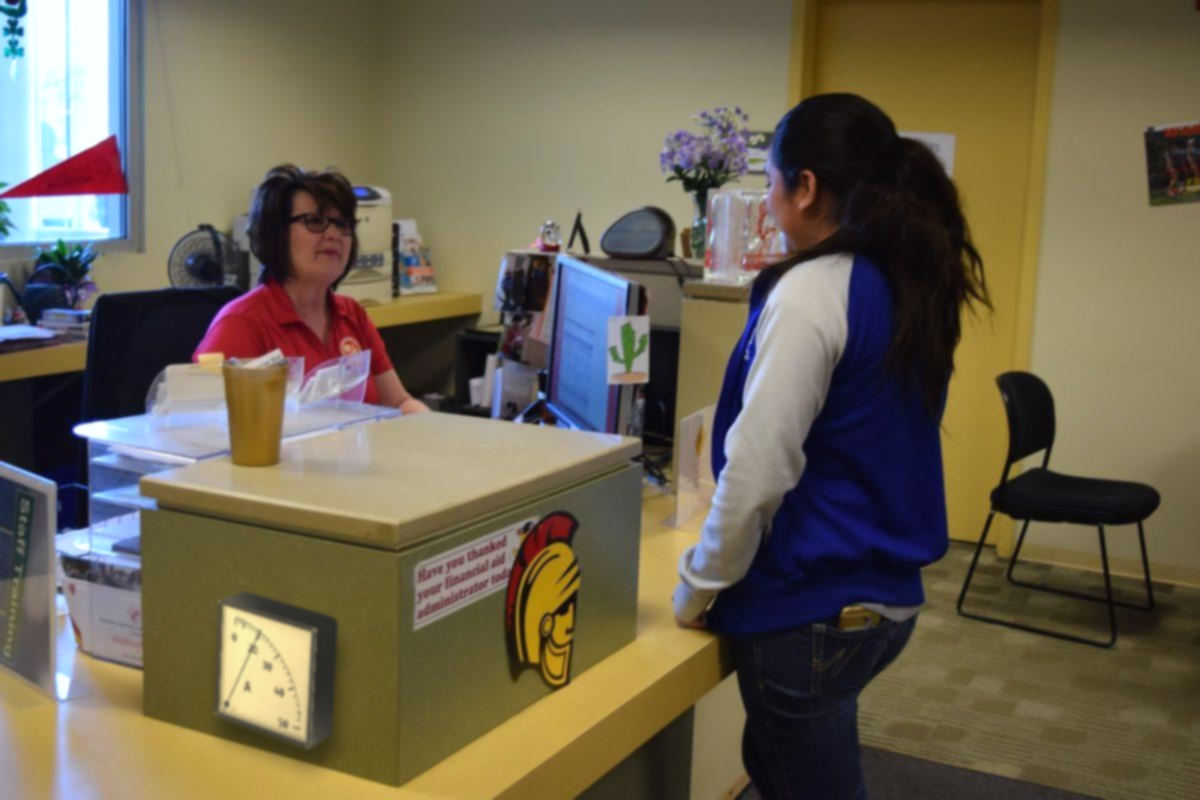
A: **20** A
